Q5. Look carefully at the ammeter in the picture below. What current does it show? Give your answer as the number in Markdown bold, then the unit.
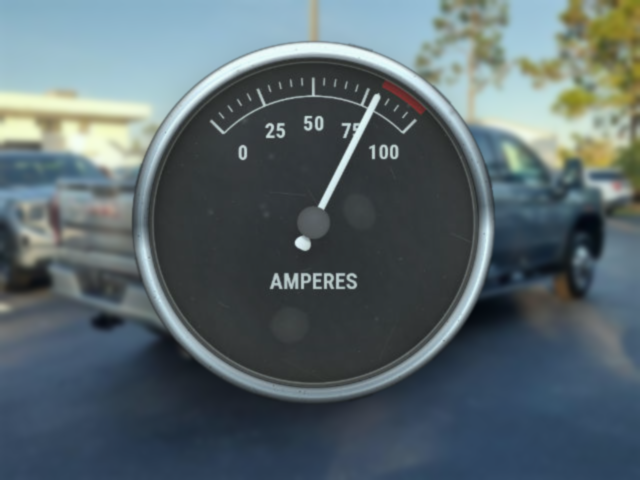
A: **80** A
